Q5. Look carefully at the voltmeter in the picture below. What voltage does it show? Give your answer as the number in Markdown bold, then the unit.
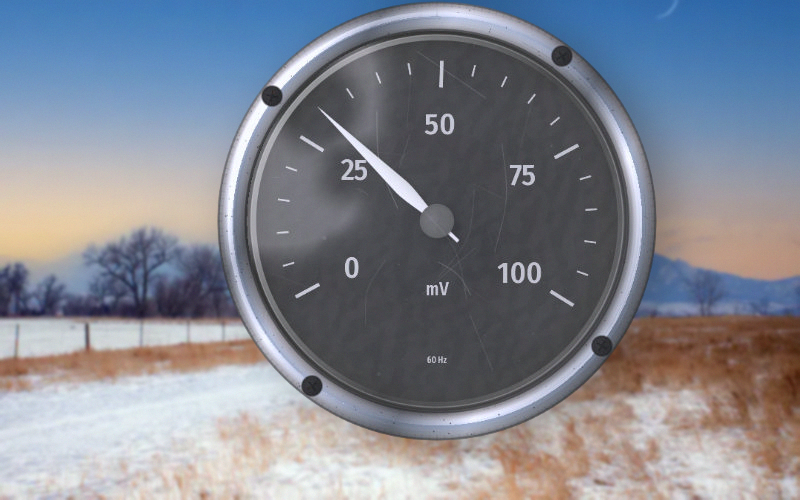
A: **30** mV
